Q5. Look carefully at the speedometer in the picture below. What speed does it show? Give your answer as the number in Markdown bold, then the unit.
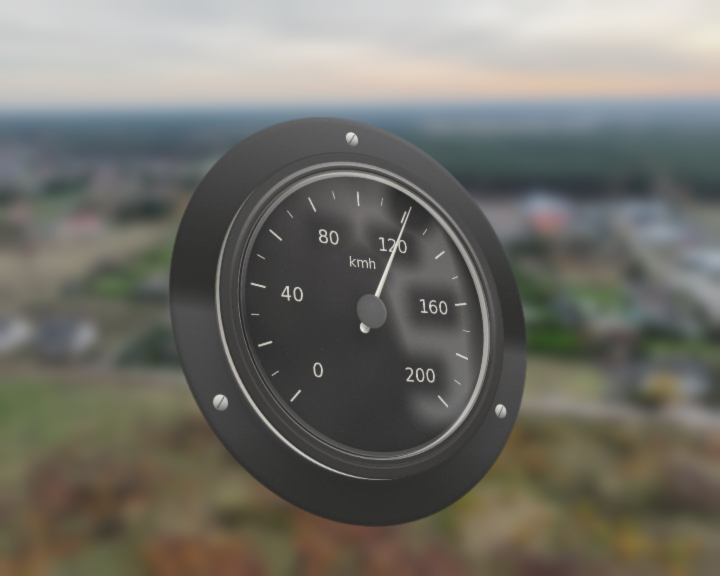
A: **120** km/h
